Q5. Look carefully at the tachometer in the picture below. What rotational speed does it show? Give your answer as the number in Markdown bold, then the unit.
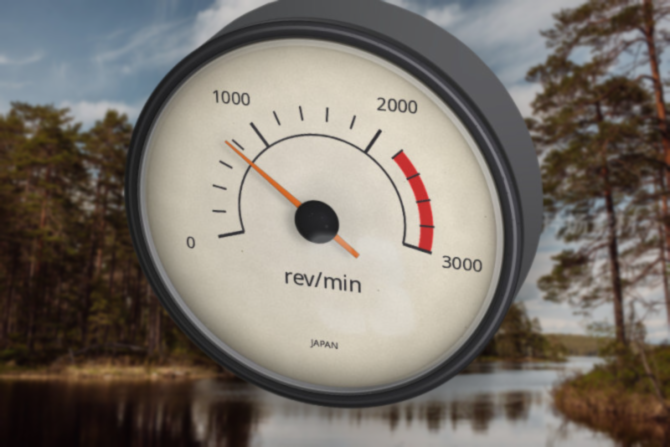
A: **800** rpm
